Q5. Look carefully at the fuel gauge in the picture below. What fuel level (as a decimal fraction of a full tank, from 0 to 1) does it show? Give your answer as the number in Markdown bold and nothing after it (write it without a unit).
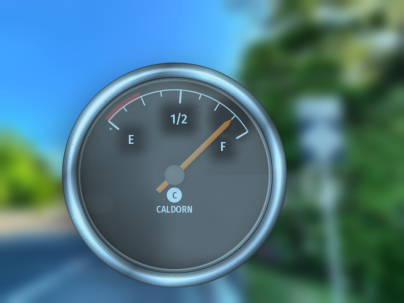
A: **0.875**
